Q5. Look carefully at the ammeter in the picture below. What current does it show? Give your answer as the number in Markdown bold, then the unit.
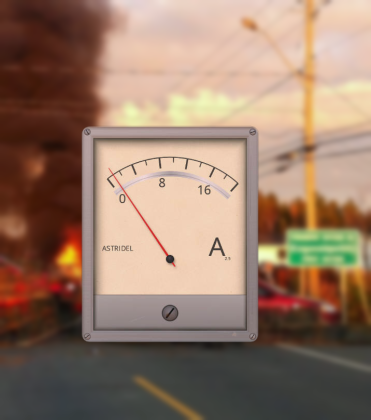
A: **1** A
